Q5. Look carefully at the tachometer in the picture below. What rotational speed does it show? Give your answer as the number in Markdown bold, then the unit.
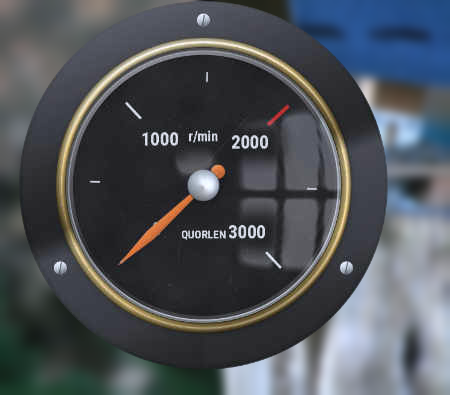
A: **0** rpm
